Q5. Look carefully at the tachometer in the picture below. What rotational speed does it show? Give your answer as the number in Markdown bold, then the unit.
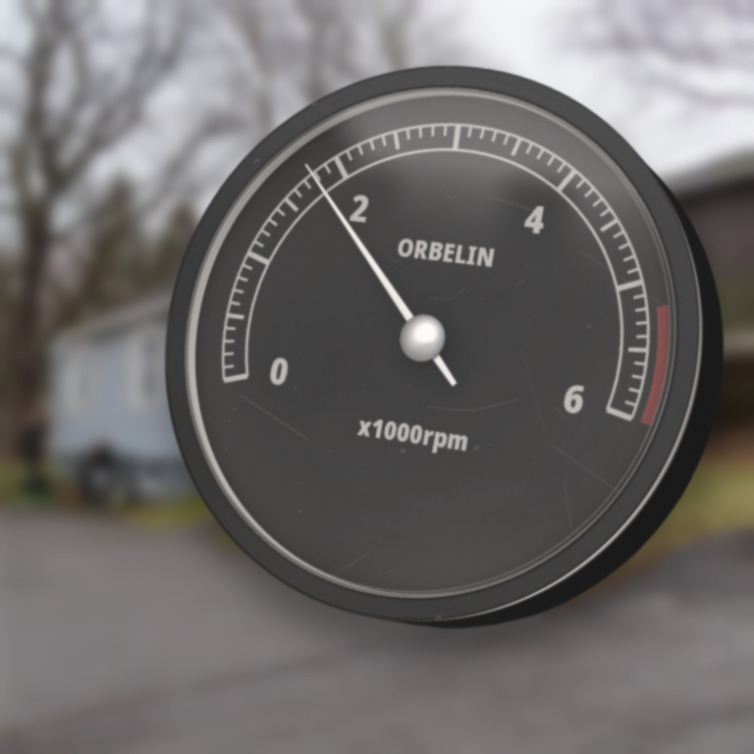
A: **1800** rpm
